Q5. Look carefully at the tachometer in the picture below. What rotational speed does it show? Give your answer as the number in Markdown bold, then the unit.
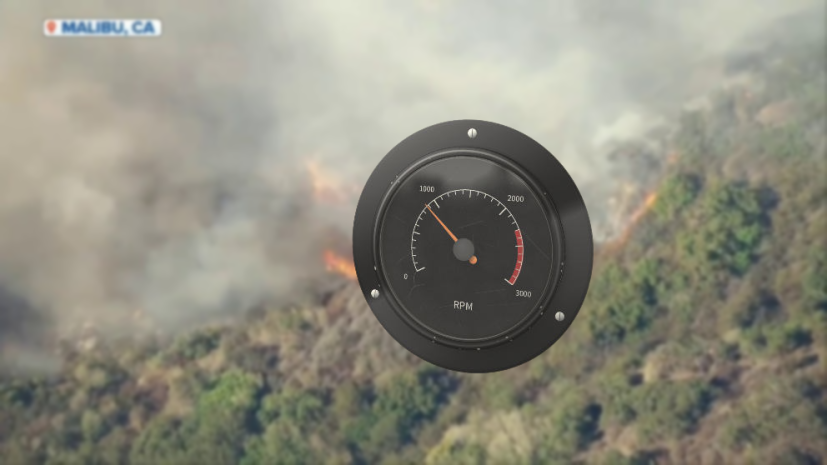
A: **900** rpm
